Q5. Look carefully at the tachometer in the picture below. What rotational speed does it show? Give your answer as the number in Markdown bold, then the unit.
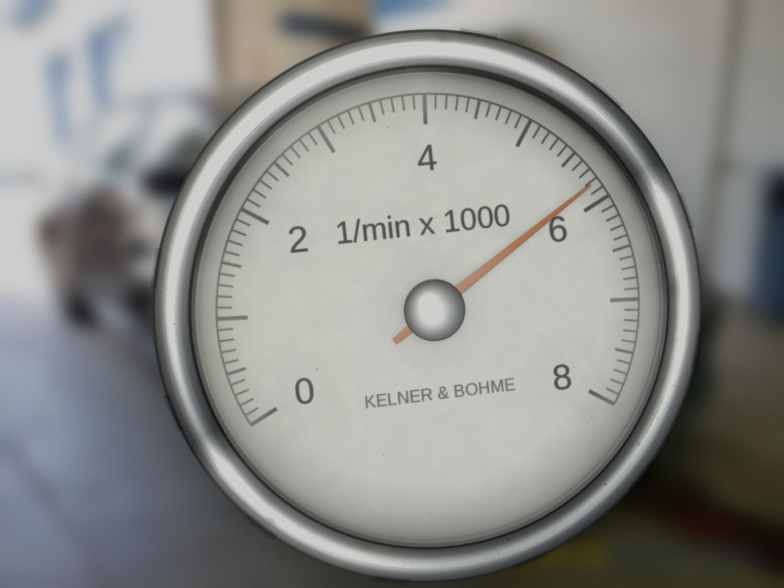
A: **5800** rpm
